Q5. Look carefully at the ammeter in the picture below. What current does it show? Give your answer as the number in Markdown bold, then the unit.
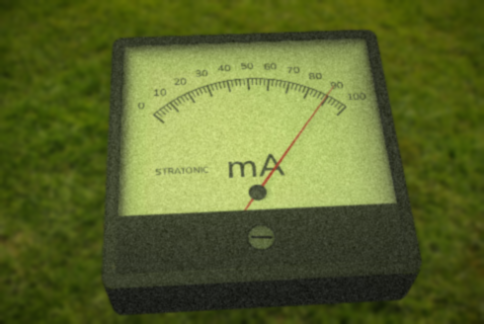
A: **90** mA
